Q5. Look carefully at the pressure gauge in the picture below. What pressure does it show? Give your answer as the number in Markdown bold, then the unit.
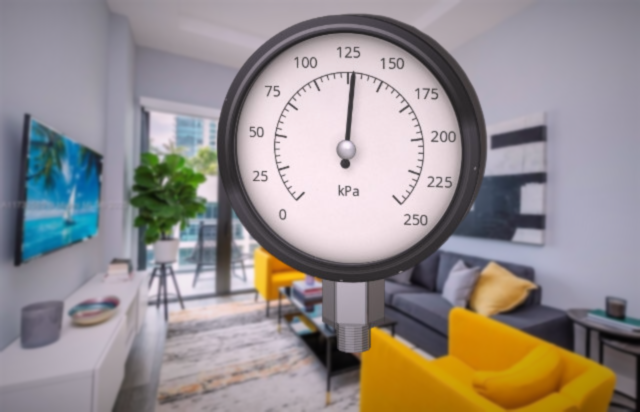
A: **130** kPa
